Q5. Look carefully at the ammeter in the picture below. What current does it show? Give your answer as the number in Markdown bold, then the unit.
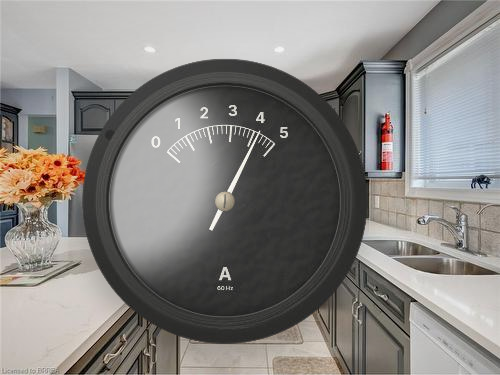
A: **4.2** A
